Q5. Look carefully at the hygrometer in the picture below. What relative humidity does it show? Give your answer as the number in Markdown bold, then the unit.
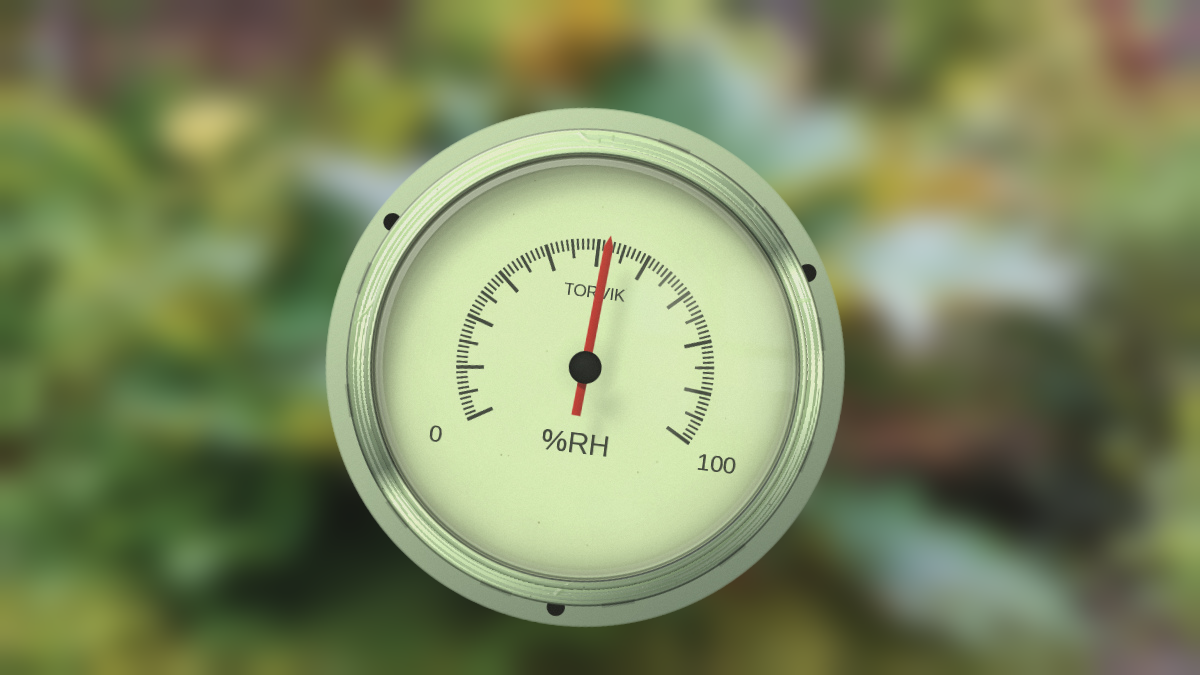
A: **52** %
